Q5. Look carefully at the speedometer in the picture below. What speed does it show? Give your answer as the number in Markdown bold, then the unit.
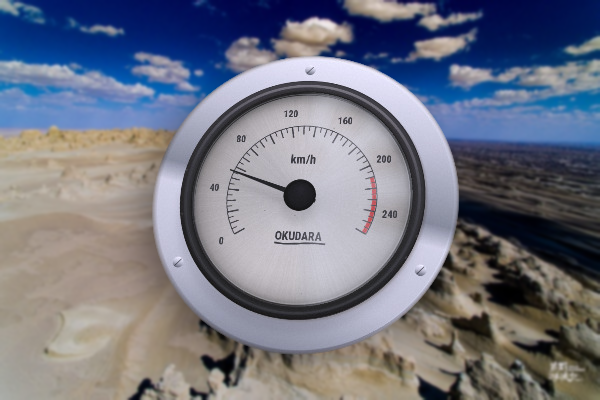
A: **55** km/h
